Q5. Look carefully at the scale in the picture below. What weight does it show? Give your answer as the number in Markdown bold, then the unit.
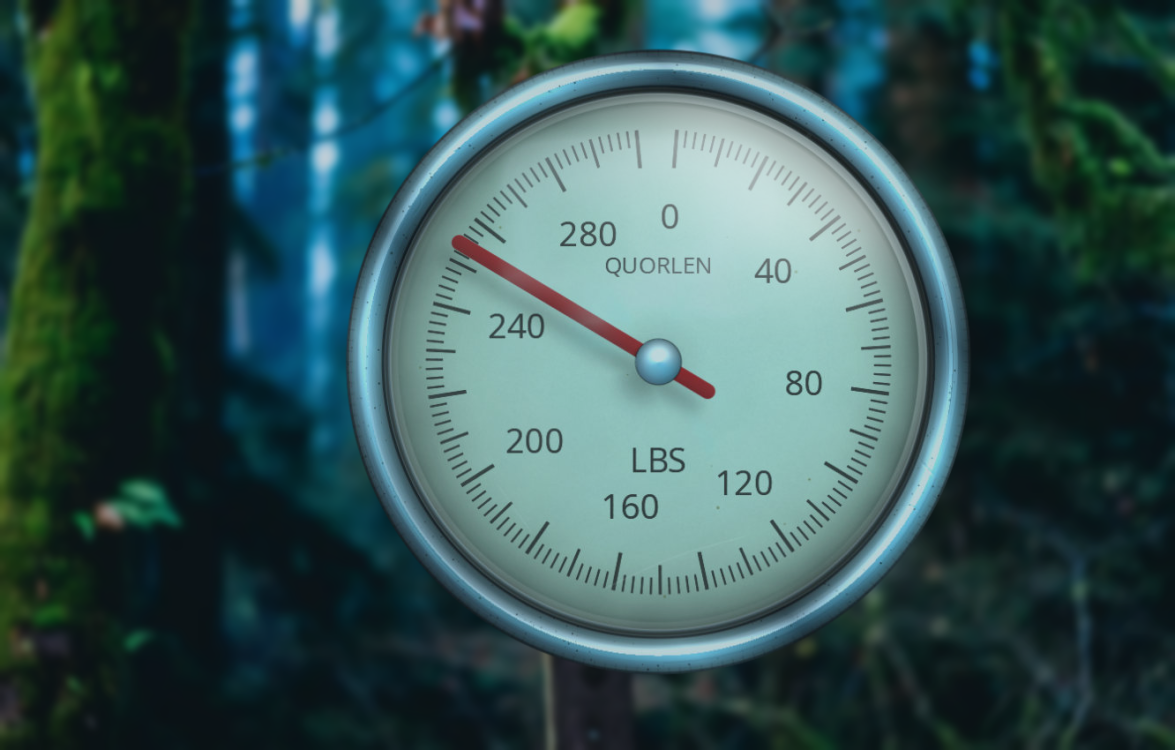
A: **254** lb
